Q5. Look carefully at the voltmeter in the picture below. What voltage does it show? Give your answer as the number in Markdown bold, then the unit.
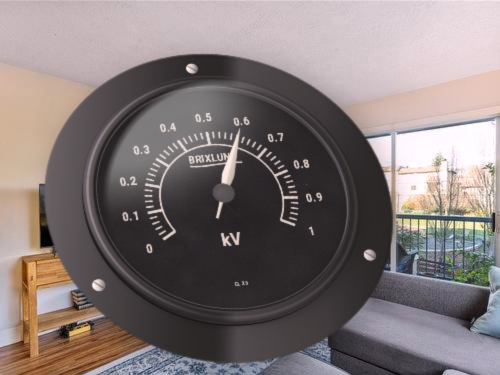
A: **0.6** kV
